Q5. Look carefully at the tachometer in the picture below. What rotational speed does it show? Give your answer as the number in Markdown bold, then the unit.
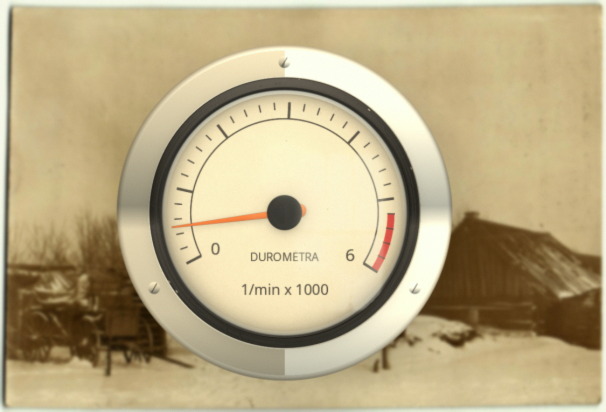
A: **500** rpm
